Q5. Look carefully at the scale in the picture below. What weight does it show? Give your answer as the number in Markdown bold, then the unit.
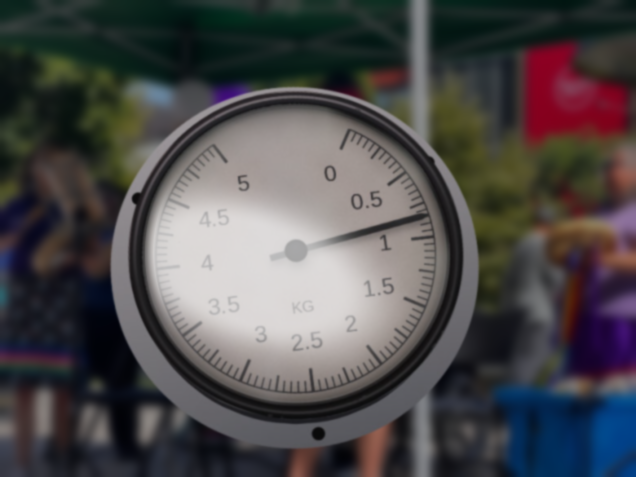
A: **0.85** kg
